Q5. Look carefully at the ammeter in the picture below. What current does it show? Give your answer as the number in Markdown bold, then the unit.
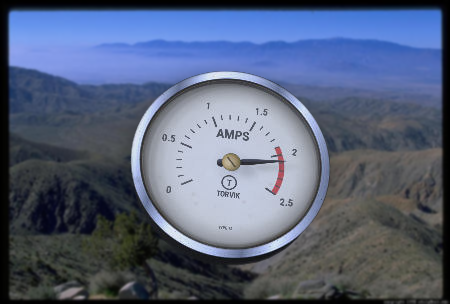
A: **2.1** A
